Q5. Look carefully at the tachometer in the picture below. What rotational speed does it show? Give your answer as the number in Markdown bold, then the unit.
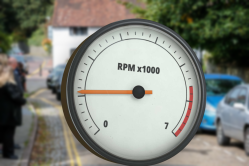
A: **1100** rpm
